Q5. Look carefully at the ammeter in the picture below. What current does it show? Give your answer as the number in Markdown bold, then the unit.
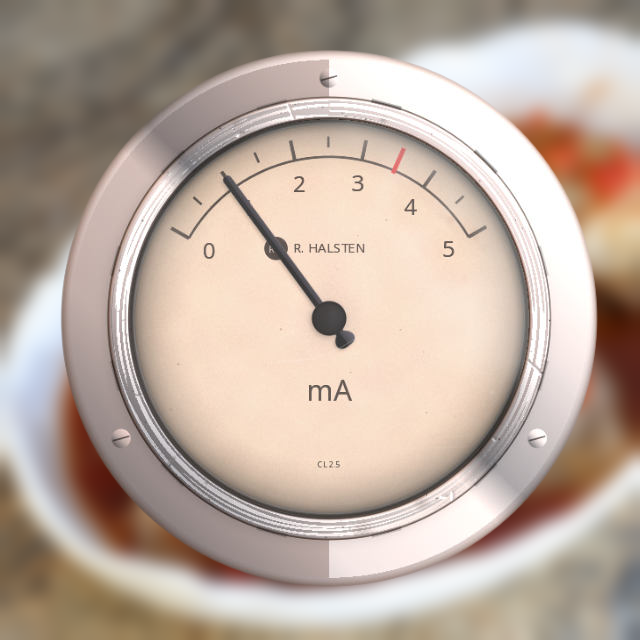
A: **1** mA
